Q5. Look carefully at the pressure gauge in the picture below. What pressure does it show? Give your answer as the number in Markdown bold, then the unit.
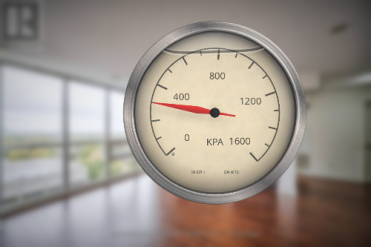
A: **300** kPa
